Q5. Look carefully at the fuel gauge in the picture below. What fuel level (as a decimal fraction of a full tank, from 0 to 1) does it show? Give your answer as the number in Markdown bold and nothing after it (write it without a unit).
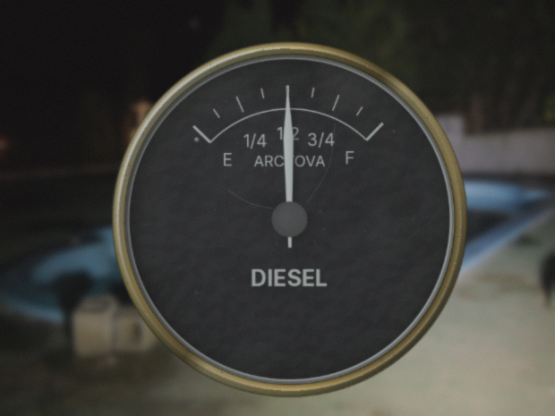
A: **0.5**
